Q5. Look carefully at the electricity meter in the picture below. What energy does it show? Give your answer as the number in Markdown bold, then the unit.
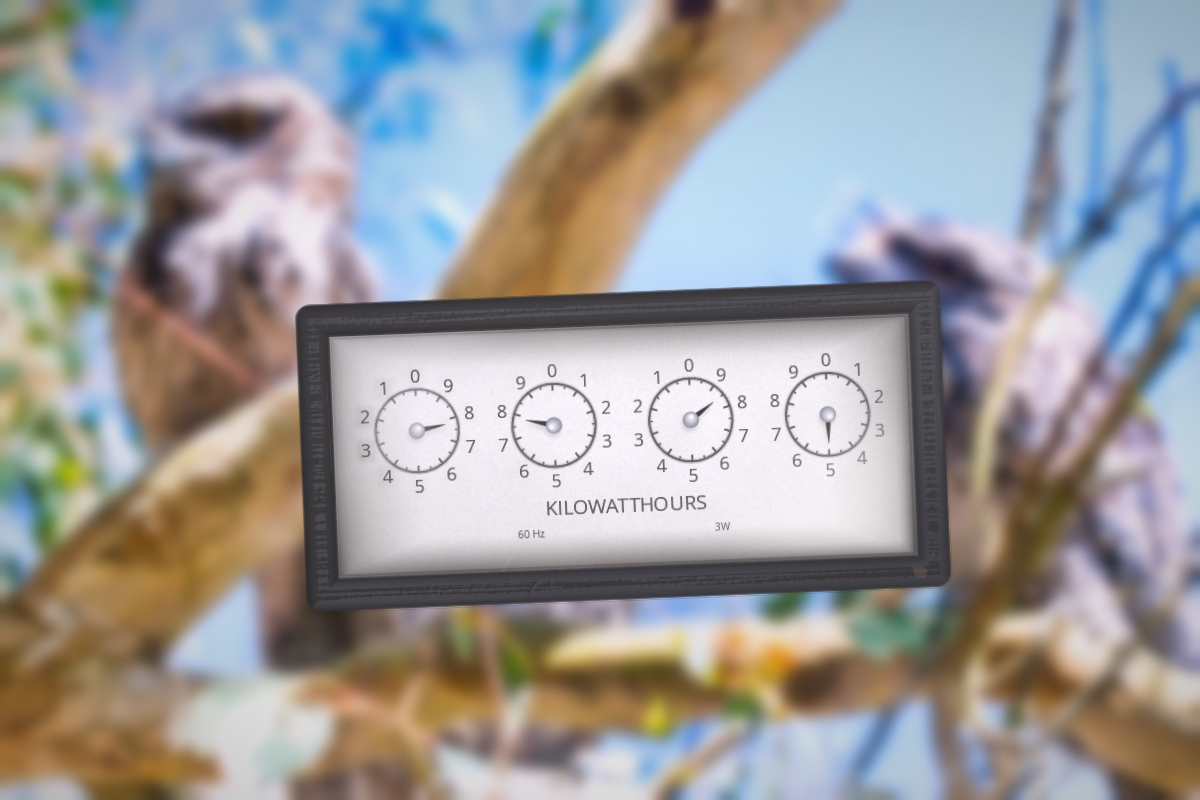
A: **7785** kWh
